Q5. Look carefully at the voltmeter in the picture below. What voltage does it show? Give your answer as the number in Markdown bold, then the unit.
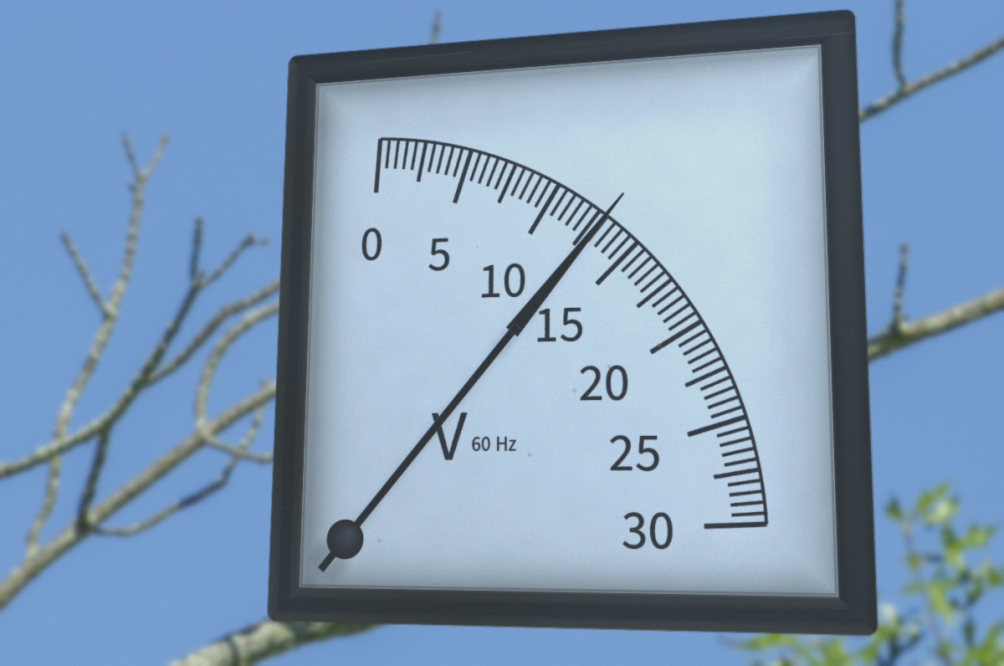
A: **13** V
